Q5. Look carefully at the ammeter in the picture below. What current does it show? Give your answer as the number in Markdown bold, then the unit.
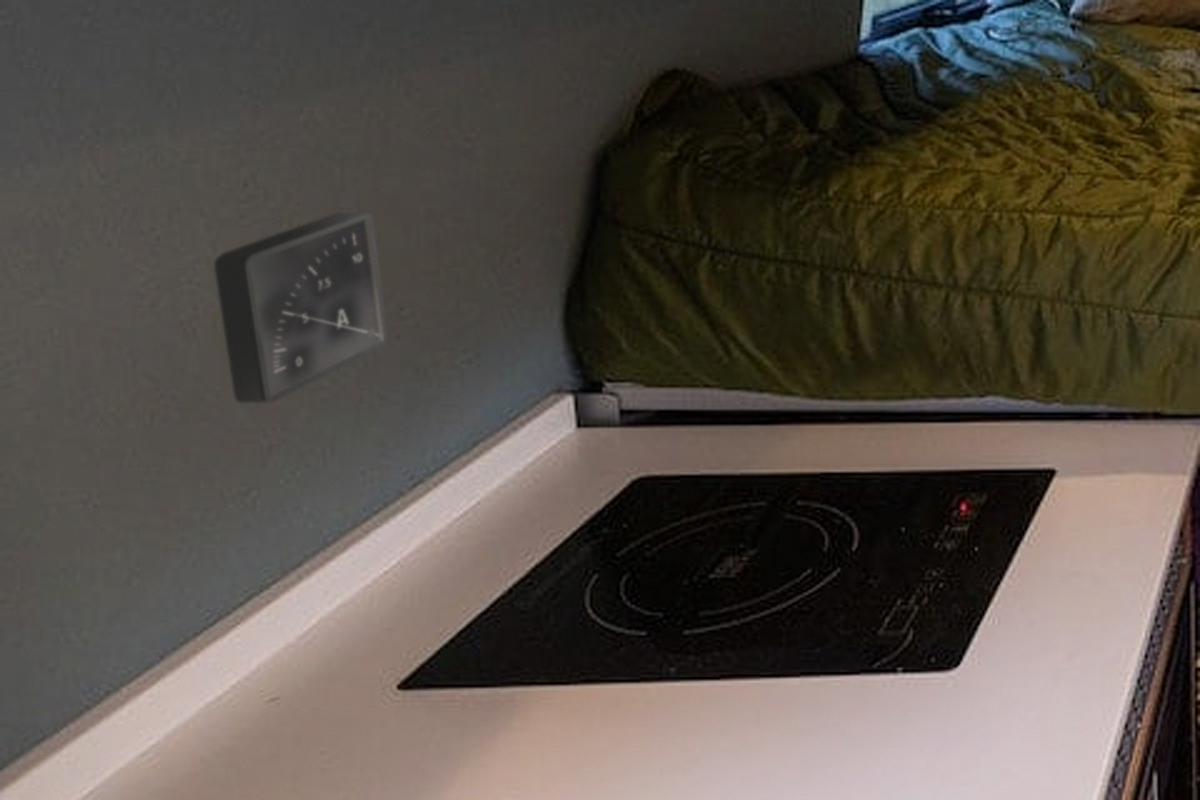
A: **5** A
